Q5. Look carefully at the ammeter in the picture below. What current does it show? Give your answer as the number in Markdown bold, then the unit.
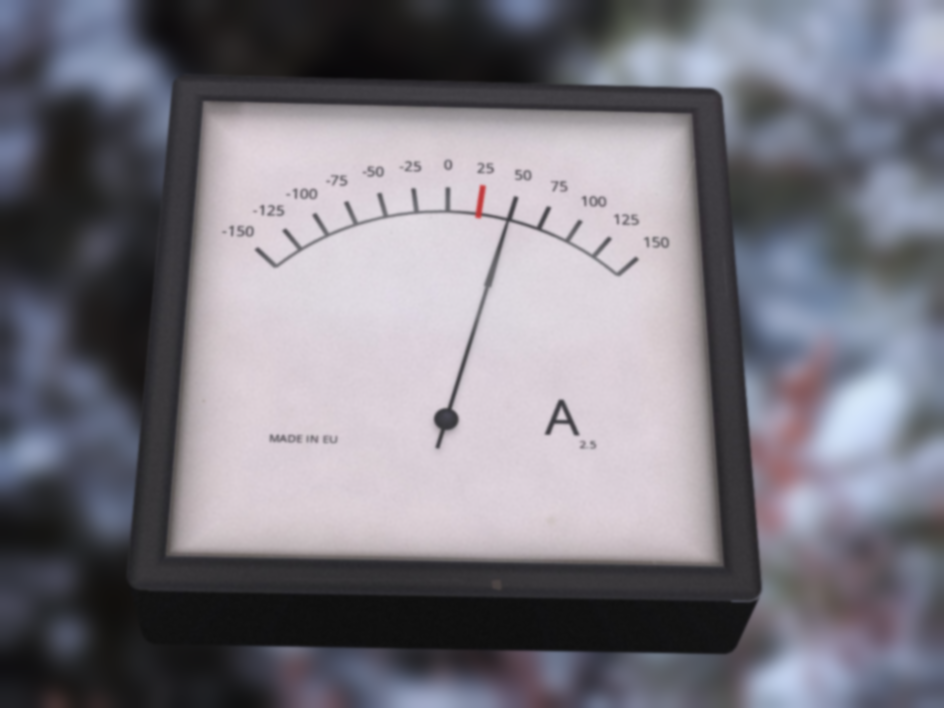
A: **50** A
